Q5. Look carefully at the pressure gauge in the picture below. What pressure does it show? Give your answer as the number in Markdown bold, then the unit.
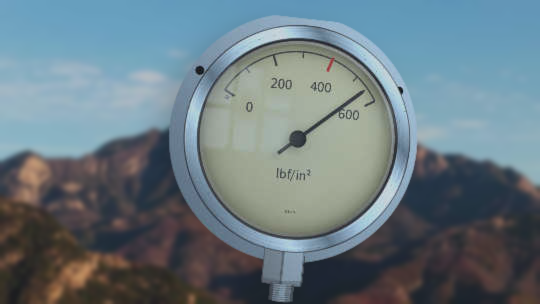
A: **550** psi
